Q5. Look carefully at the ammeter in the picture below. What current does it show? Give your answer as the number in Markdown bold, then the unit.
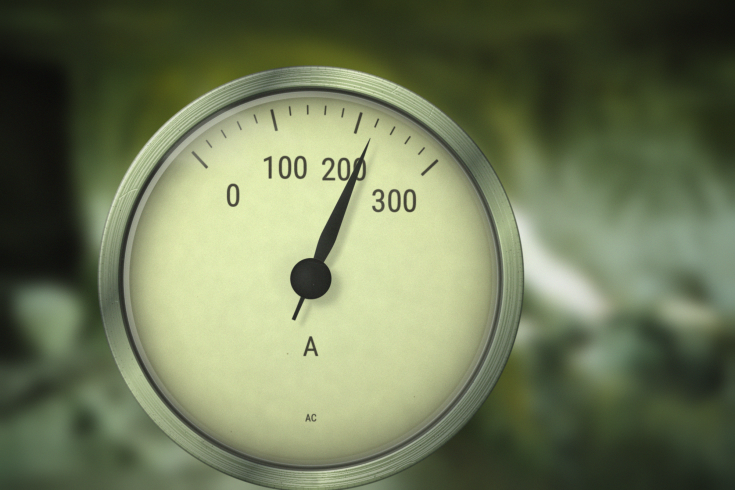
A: **220** A
